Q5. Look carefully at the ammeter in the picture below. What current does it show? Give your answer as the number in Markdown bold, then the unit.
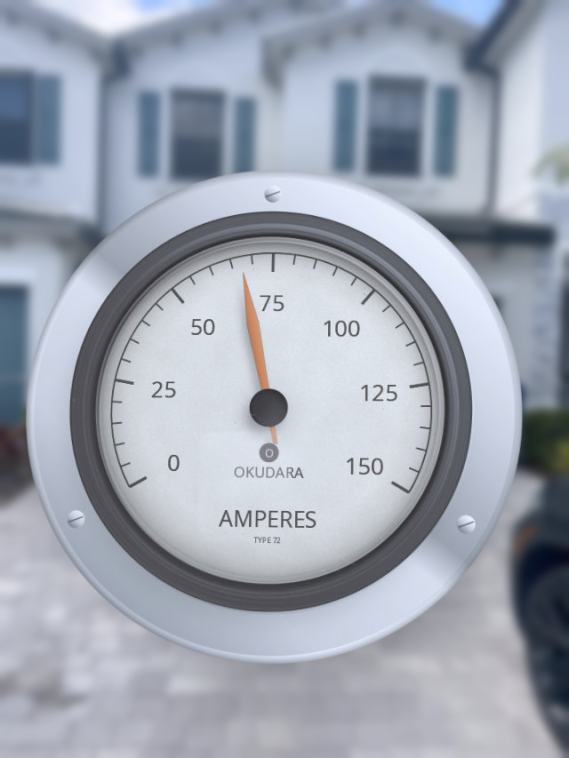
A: **67.5** A
